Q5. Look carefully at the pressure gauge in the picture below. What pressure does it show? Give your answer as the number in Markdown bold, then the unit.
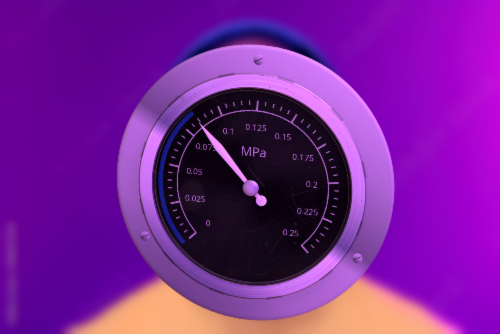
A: **0.085** MPa
